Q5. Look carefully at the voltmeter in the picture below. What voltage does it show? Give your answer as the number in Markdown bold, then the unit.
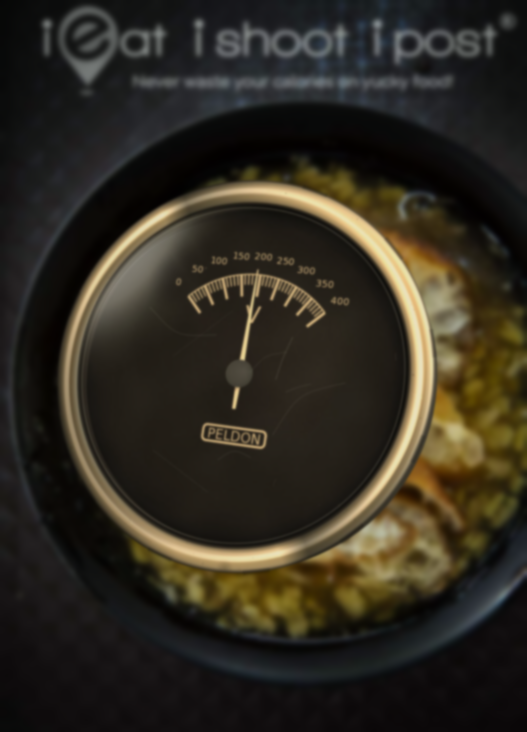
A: **200** V
